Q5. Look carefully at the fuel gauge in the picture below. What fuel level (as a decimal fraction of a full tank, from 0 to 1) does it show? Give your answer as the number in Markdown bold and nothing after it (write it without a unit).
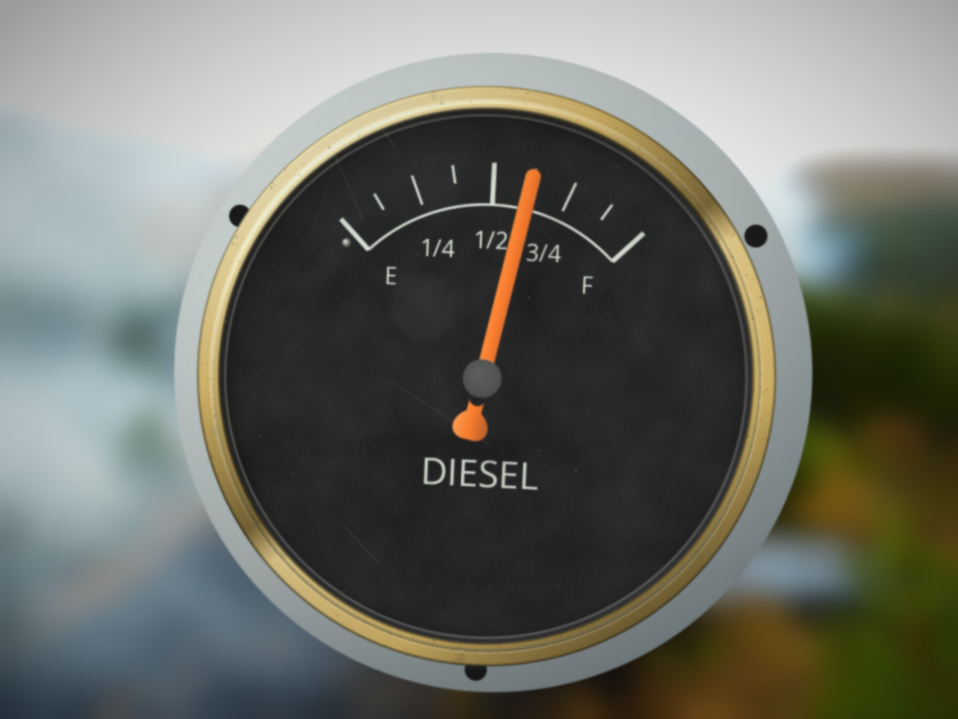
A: **0.625**
